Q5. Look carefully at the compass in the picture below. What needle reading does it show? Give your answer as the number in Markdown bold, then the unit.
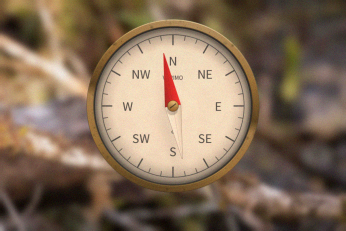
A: **350** °
